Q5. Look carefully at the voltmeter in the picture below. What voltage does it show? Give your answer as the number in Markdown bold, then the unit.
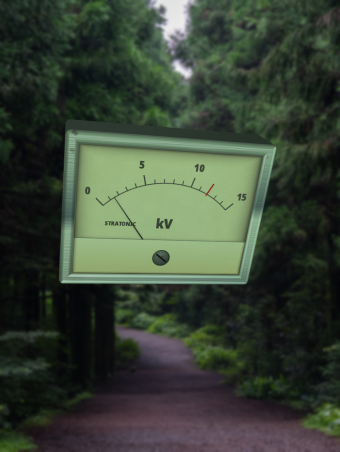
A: **1.5** kV
